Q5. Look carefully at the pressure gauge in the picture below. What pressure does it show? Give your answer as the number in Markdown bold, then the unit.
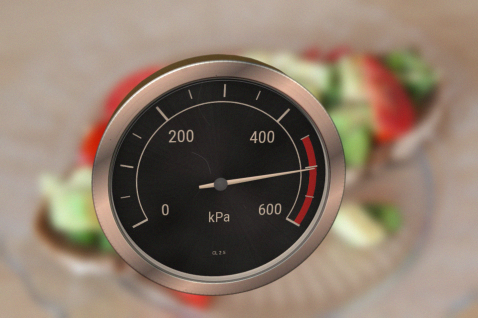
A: **500** kPa
